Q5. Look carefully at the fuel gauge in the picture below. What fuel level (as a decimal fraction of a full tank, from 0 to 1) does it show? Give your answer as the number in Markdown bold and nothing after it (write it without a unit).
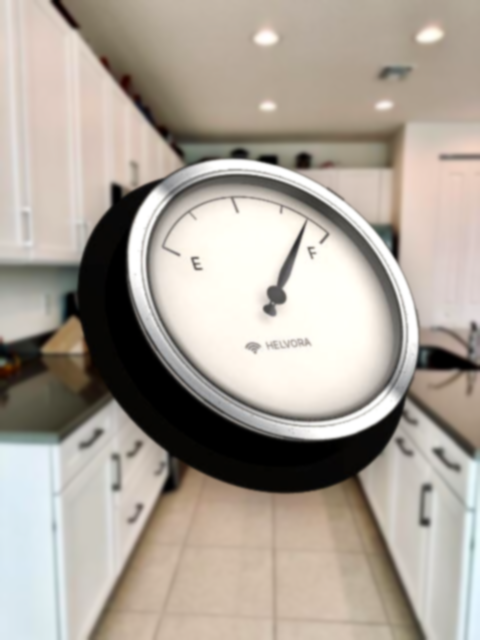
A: **0.875**
